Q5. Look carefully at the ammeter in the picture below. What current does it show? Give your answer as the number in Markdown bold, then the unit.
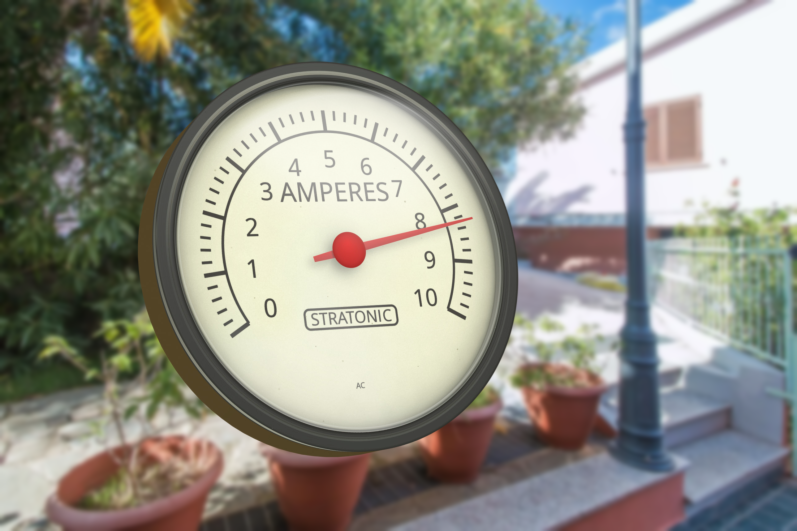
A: **8.3** A
